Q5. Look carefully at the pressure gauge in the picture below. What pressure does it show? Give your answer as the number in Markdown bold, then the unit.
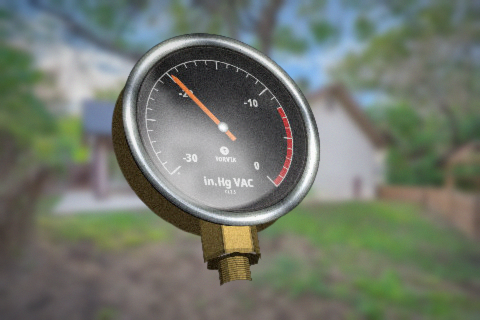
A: **-20** inHg
